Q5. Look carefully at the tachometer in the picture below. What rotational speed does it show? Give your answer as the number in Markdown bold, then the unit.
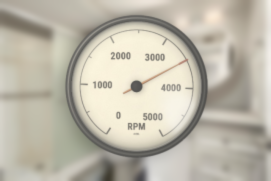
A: **3500** rpm
